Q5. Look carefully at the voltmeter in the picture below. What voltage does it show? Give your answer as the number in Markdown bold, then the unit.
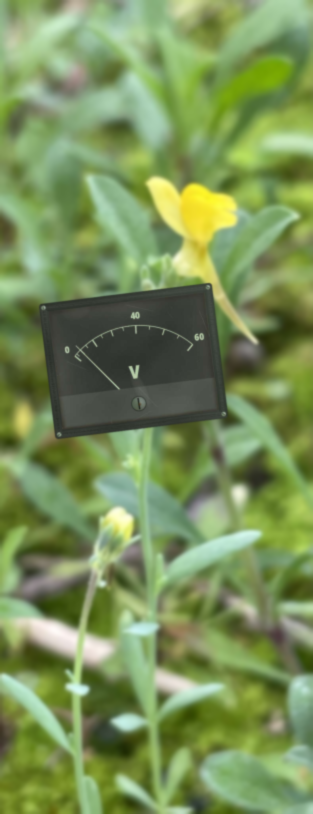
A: **10** V
